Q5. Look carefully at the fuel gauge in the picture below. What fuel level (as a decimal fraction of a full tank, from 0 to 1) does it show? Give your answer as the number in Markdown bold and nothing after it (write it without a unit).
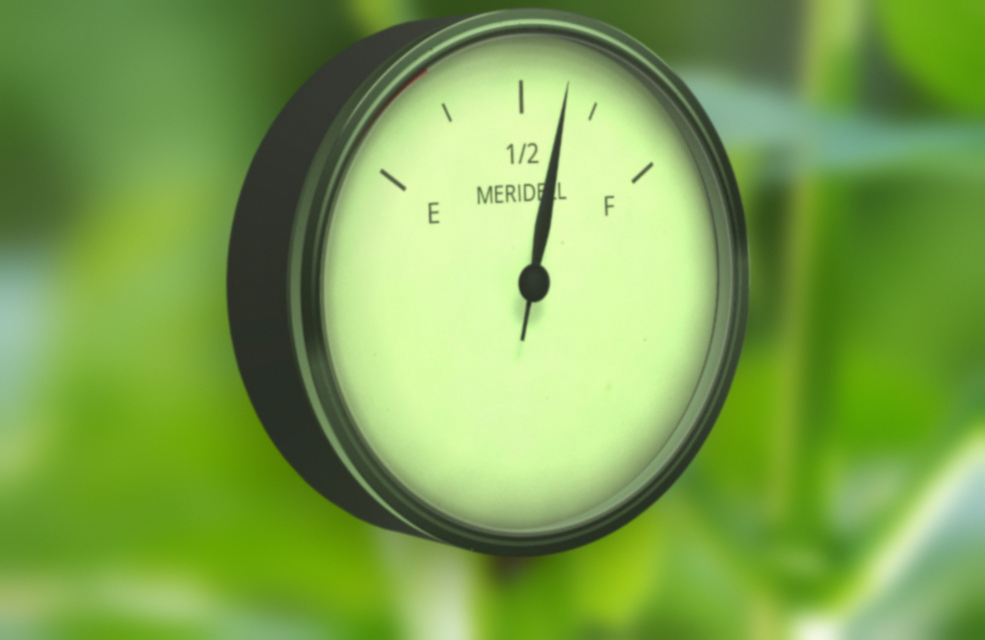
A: **0.625**
